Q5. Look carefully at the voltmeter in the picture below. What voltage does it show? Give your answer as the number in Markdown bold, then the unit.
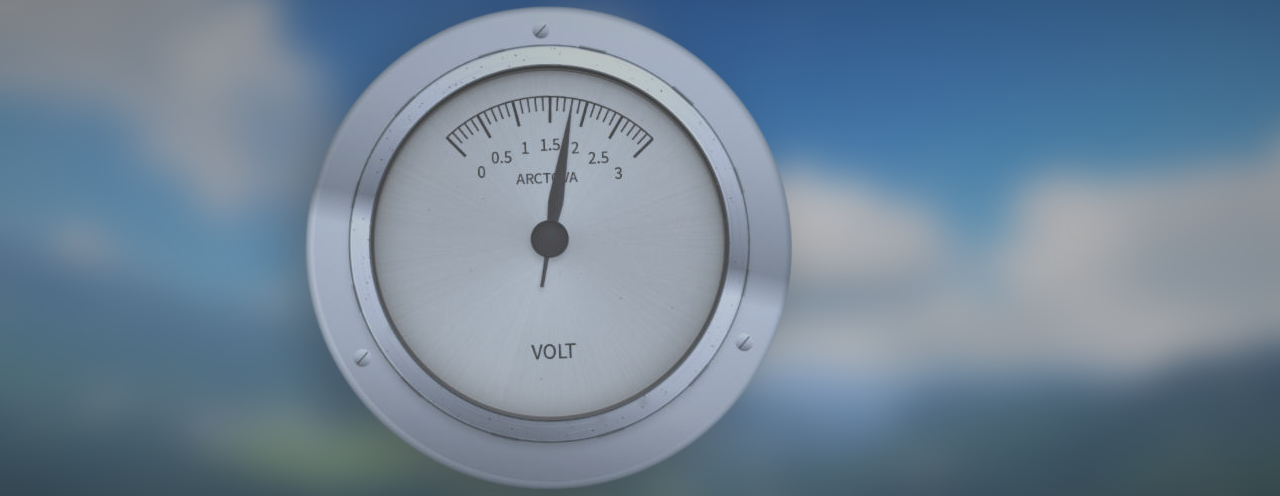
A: **1.8** V
